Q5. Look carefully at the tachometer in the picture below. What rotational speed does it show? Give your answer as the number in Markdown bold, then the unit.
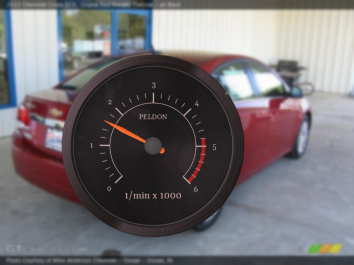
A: **1600** rpm
